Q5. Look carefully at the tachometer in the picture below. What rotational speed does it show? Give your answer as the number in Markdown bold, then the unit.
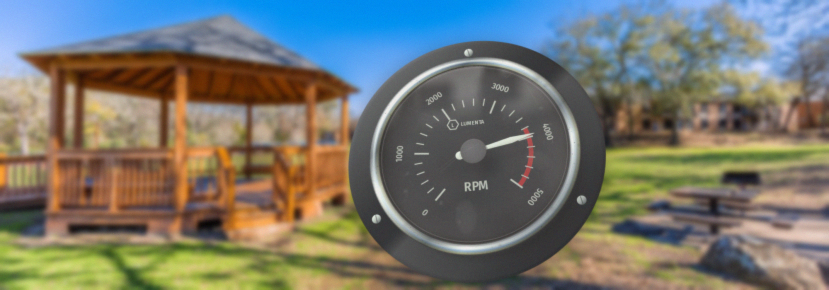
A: **4000** rpm
